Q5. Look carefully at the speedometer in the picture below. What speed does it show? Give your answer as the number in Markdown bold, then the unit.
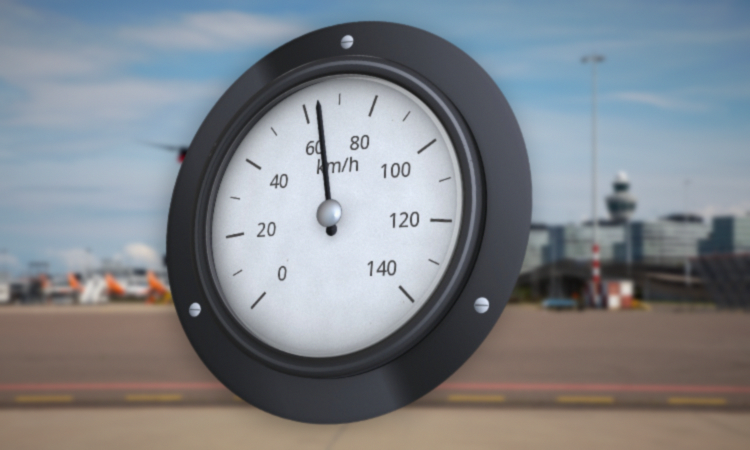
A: **65** km/h
